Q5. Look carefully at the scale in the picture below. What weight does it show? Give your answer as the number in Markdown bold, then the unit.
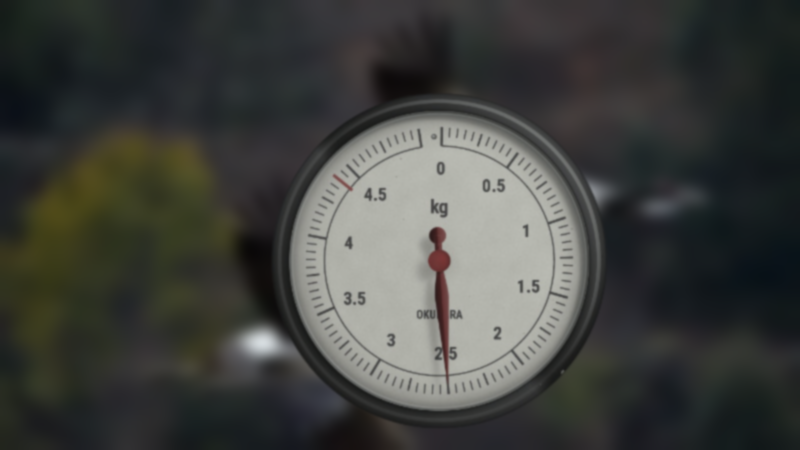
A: **2.5** kg
